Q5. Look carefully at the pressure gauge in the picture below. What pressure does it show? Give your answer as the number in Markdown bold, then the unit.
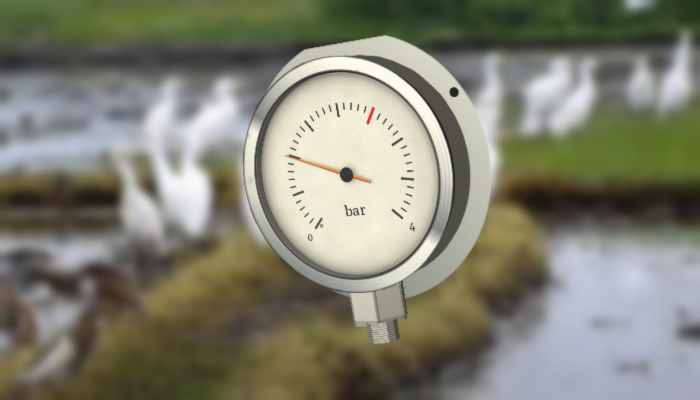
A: **1** bar
